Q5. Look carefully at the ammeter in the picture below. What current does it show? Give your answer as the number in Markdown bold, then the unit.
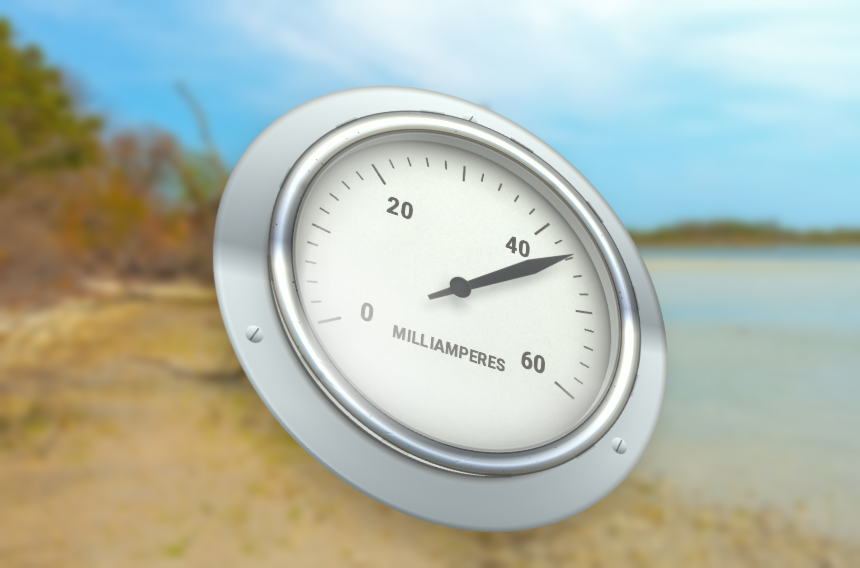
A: **44** mA
